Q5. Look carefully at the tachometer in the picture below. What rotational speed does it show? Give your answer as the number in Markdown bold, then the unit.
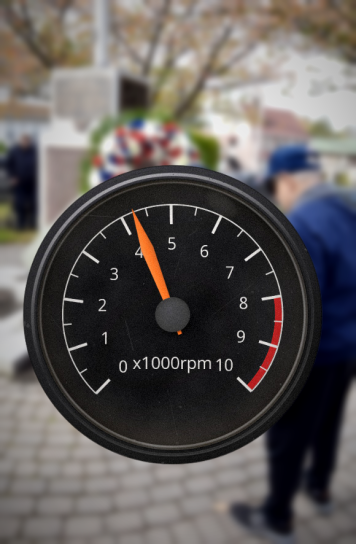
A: **4250** rpm
